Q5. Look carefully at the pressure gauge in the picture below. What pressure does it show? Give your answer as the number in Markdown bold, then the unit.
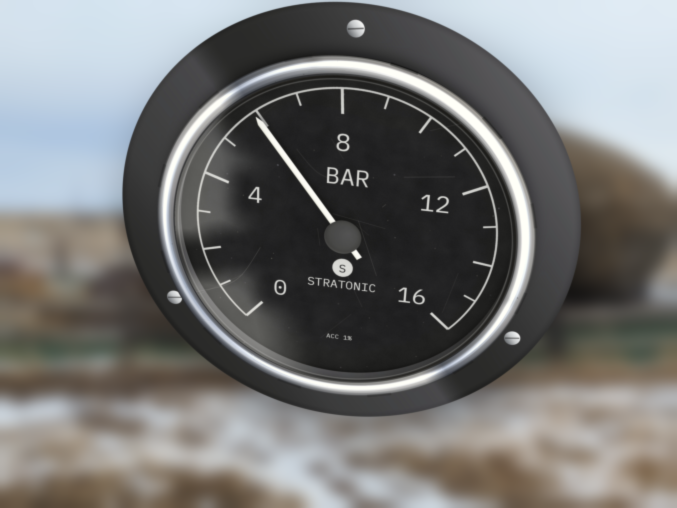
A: **6** bar
